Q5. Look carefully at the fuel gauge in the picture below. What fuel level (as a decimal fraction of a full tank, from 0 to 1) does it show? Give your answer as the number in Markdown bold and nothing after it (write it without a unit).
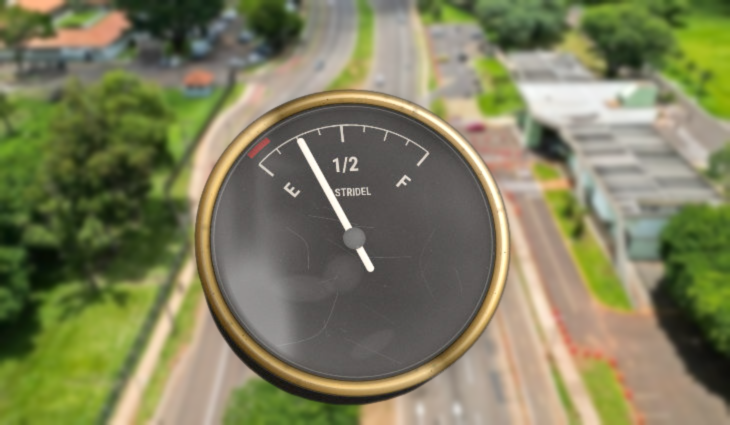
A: **0.25**
